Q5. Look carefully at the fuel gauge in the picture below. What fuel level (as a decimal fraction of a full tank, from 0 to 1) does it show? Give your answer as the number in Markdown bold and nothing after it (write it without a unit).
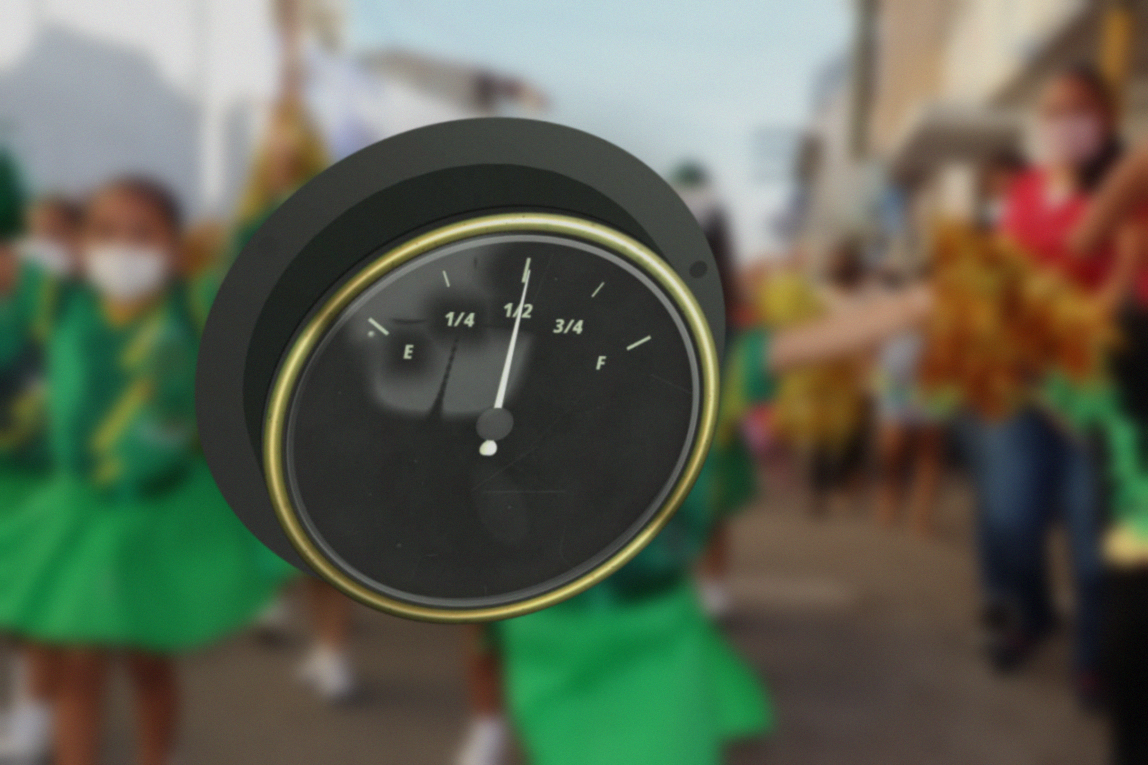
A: **0.5**
